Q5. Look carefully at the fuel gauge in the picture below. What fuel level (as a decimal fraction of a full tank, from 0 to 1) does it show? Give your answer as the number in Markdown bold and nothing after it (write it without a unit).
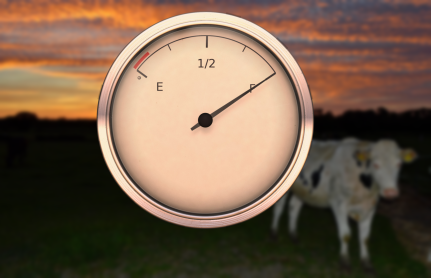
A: **1**
